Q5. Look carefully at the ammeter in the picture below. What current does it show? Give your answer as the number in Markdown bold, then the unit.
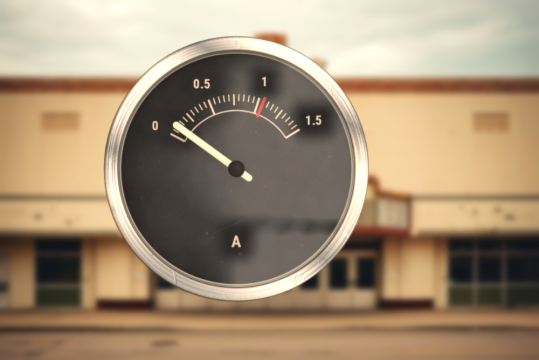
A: **0.1** A
